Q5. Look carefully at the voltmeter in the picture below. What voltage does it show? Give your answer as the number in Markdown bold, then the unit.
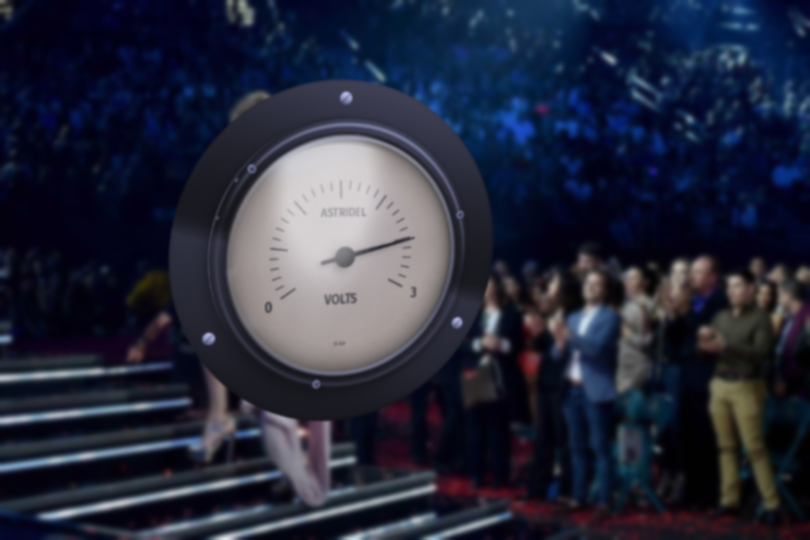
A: **2.5** V
